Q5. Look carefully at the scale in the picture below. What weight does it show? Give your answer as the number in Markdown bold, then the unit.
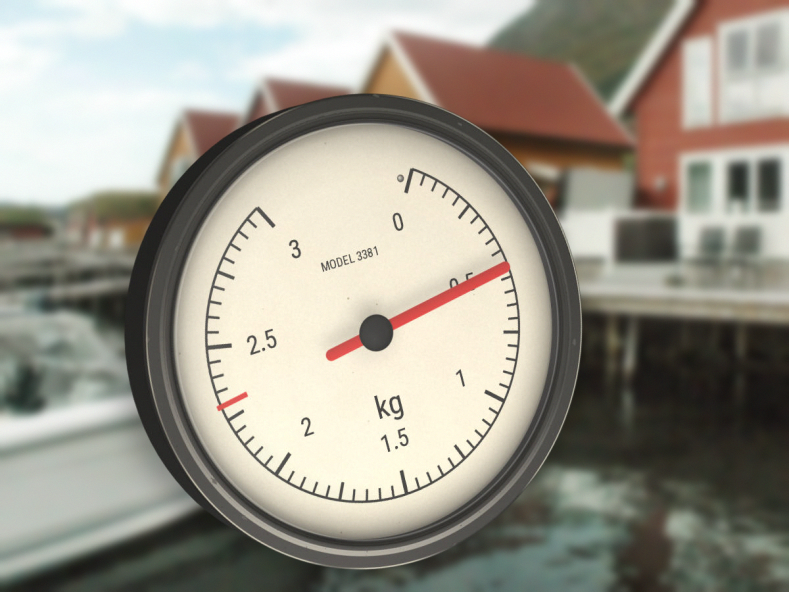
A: **0.5** kg
